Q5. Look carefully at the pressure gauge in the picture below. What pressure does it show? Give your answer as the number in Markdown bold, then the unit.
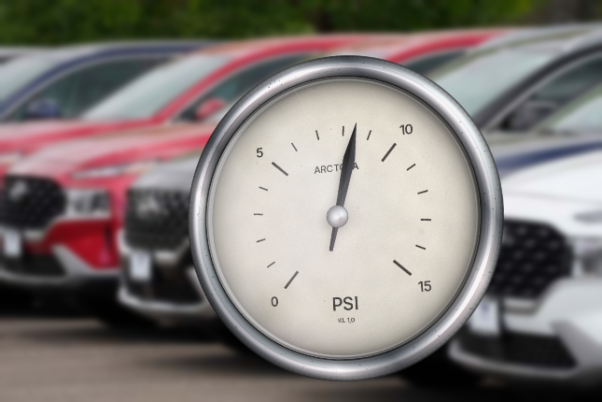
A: **8.5** psi
